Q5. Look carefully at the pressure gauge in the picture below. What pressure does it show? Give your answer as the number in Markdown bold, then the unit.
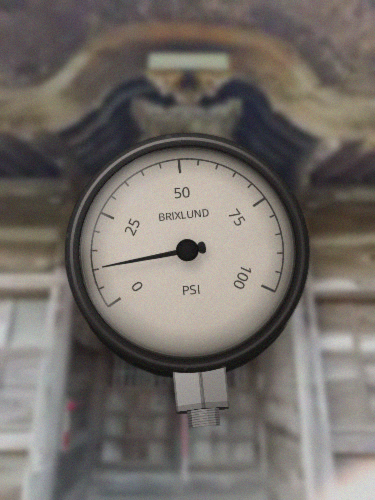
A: **10** psi
